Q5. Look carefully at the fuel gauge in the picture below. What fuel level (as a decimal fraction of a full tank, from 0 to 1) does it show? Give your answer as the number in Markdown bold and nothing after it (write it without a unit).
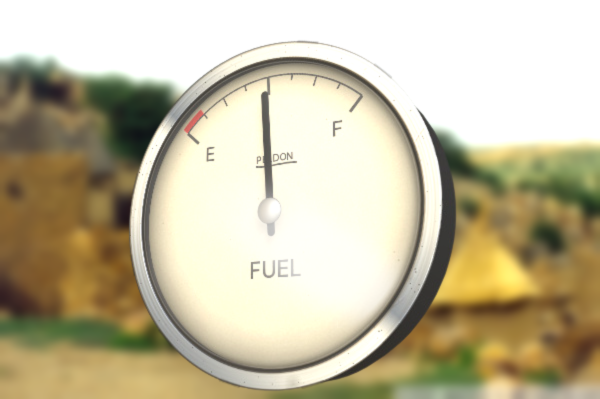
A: **0.5**
